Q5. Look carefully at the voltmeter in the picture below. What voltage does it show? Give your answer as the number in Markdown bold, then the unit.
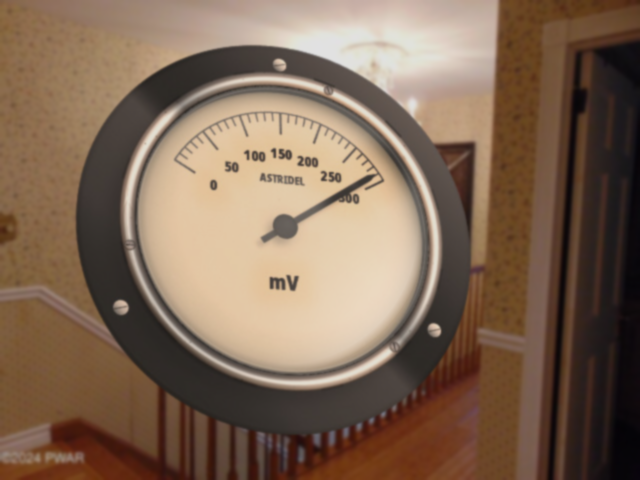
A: **290** mV
